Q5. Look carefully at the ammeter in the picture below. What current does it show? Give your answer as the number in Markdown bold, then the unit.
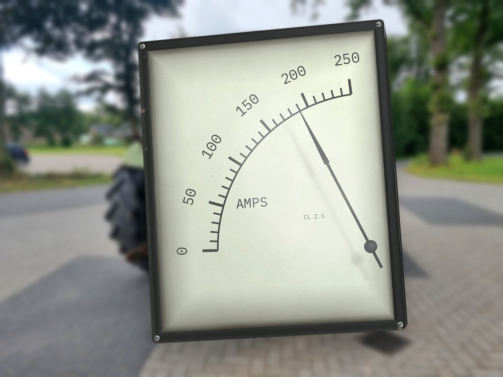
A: **190** A
